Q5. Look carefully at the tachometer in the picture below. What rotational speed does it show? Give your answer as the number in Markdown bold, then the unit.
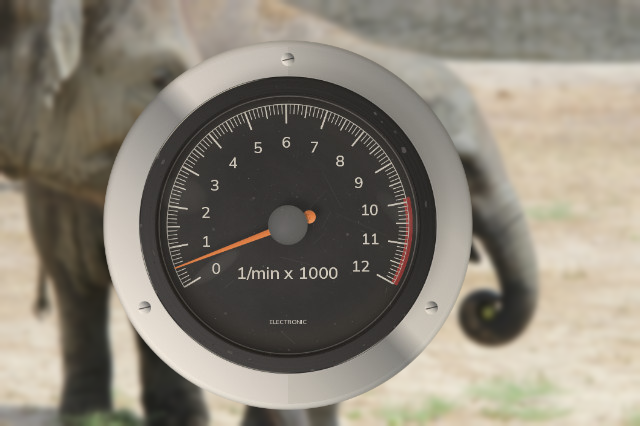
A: **500** rpm
